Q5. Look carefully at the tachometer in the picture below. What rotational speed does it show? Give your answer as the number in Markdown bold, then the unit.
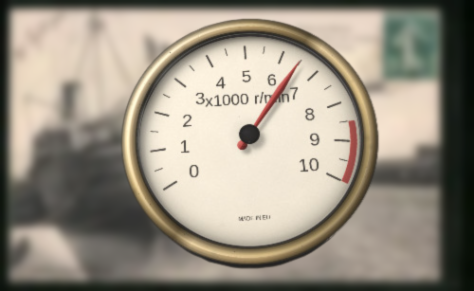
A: **6500** rpm
